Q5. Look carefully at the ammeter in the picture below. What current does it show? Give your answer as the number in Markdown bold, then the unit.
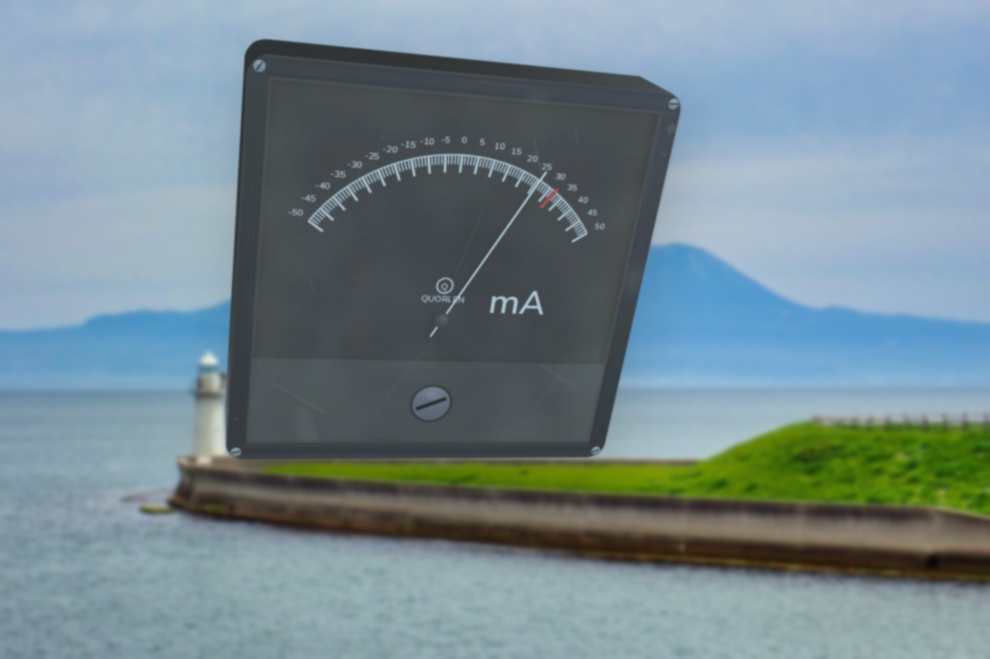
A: **25** mA
